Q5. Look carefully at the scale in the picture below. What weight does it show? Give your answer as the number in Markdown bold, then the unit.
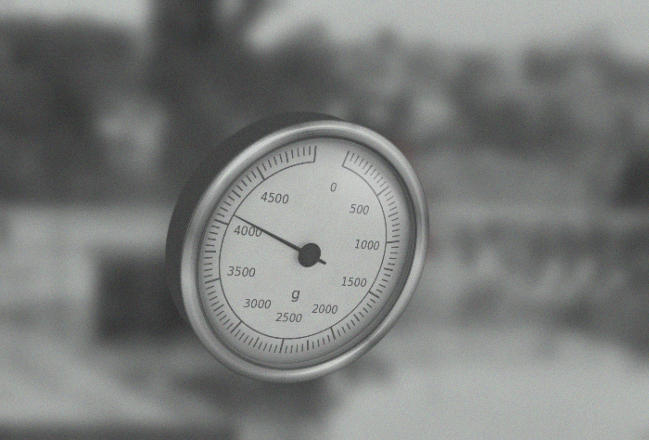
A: **4100** g
